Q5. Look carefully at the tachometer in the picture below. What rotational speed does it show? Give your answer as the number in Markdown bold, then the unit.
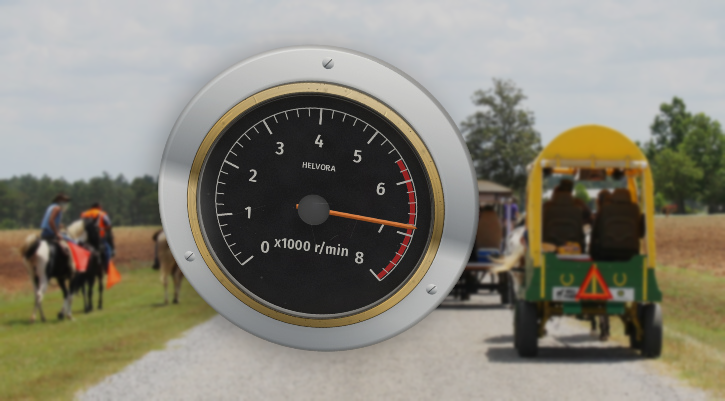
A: **6800** rpm
